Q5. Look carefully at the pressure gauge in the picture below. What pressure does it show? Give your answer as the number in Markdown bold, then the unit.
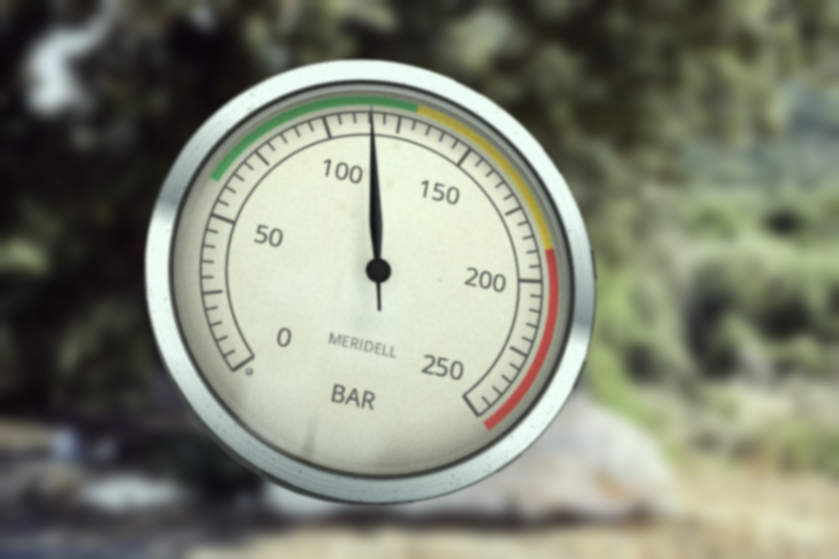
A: **115** bar
